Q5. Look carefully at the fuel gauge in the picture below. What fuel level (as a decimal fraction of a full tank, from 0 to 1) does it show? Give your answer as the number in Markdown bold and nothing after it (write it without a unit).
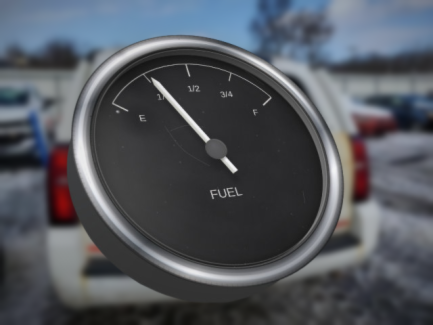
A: **0.25**
